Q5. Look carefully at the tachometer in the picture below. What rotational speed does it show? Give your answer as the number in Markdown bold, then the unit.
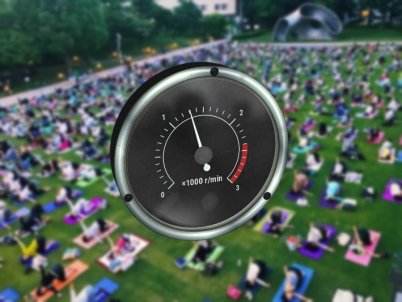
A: **1300** rpm
